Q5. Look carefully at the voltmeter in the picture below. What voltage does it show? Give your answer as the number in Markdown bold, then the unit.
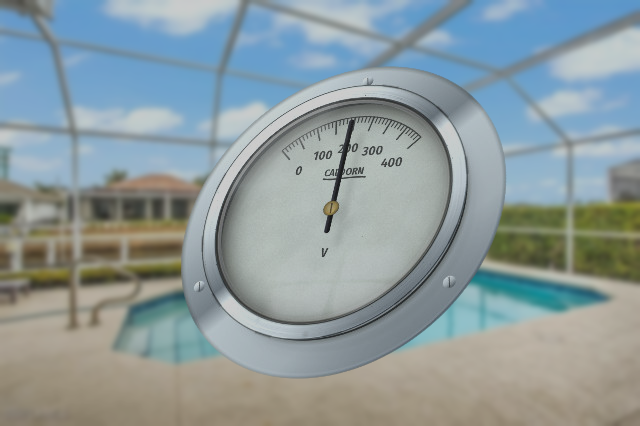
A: **200** V
